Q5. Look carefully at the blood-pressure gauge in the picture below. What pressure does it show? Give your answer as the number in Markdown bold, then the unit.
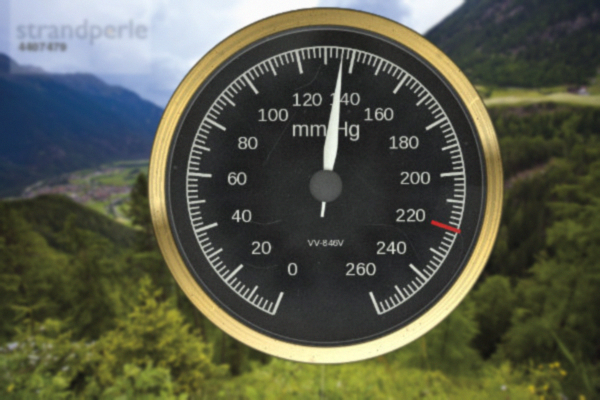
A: **136** mmHg
